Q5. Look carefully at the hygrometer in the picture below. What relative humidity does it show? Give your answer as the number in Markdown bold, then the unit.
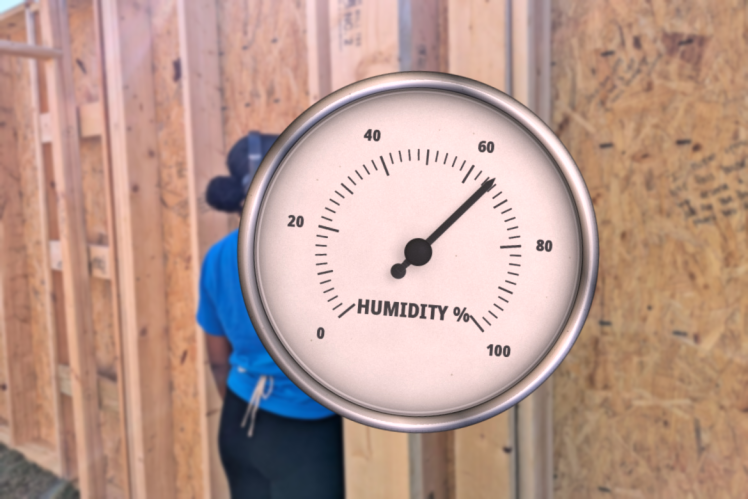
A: **65** %
